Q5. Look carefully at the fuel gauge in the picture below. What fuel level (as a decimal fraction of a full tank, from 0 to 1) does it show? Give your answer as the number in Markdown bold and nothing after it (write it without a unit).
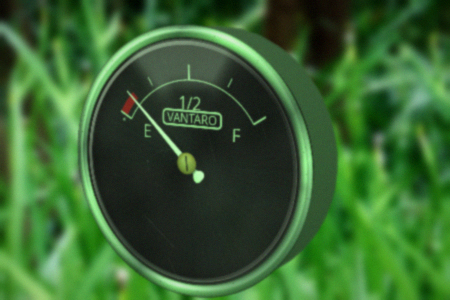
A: **0.125**
